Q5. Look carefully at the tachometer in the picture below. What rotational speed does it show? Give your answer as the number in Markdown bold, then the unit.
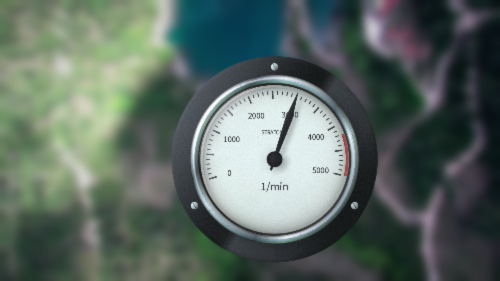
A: **3000** rpm
